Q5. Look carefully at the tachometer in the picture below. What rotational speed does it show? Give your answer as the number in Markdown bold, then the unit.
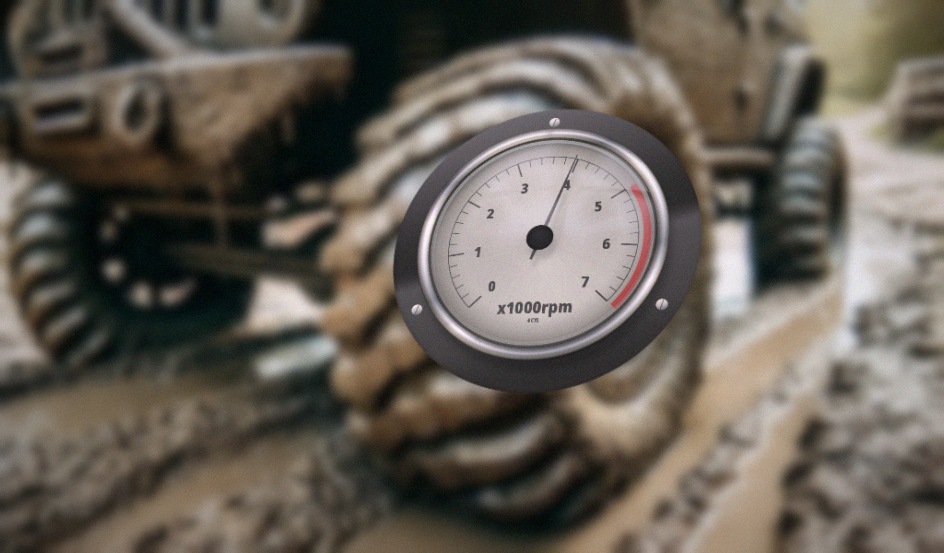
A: **4000** rpm
